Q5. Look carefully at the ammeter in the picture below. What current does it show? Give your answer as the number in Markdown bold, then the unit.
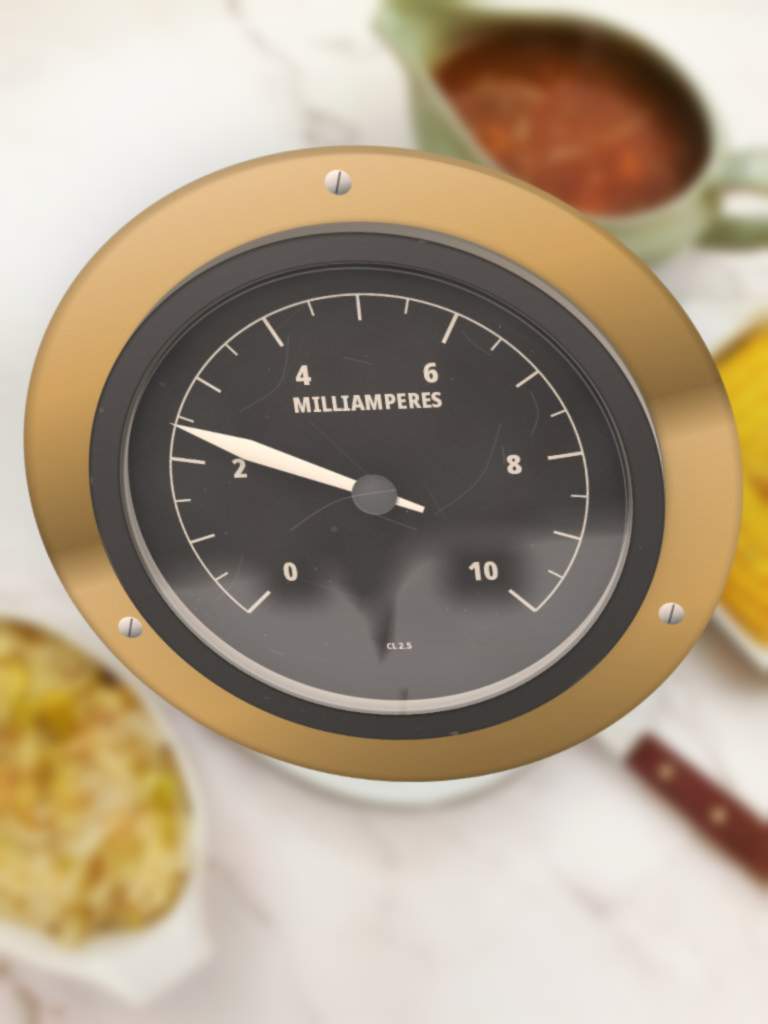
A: **2.5** mA
